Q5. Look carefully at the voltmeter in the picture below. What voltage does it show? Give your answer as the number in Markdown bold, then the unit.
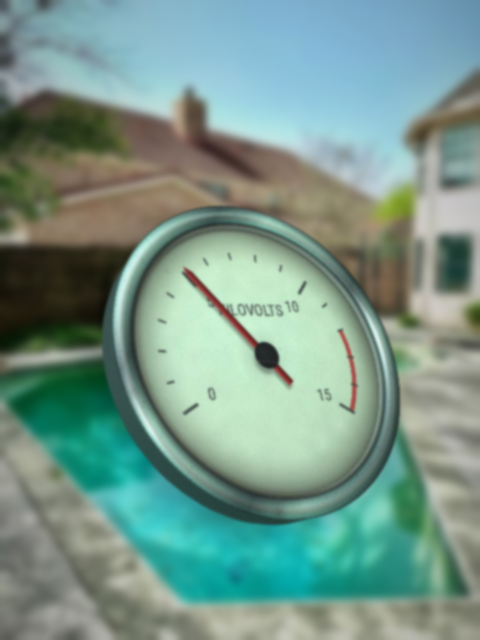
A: **5** kV
